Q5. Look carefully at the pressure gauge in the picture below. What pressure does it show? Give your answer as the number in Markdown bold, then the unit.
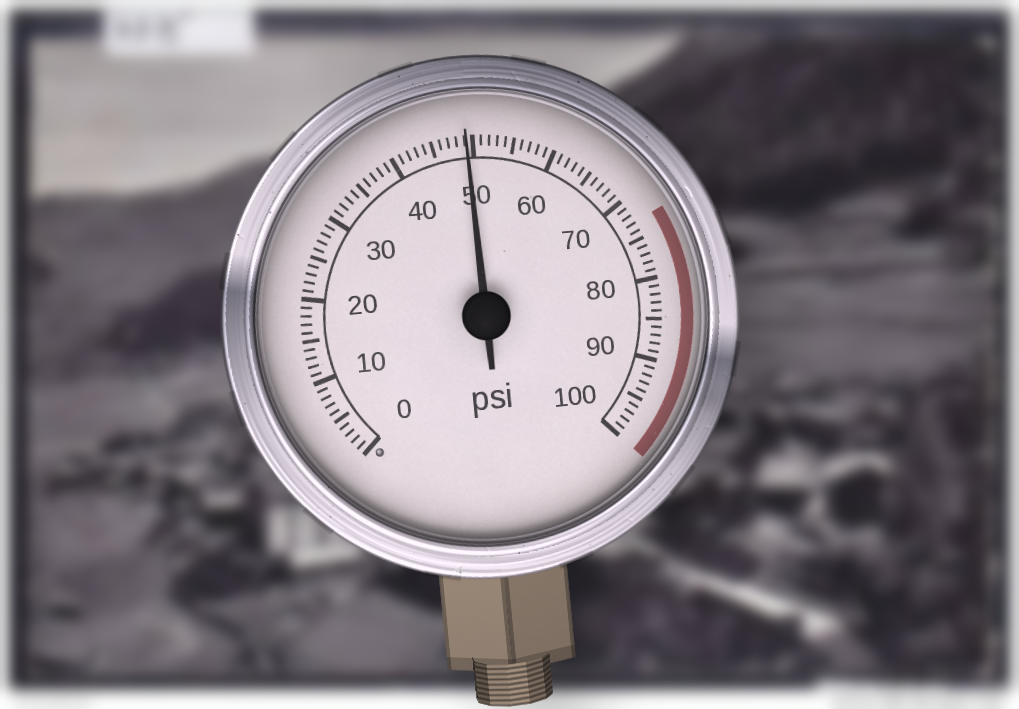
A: **49** psi
